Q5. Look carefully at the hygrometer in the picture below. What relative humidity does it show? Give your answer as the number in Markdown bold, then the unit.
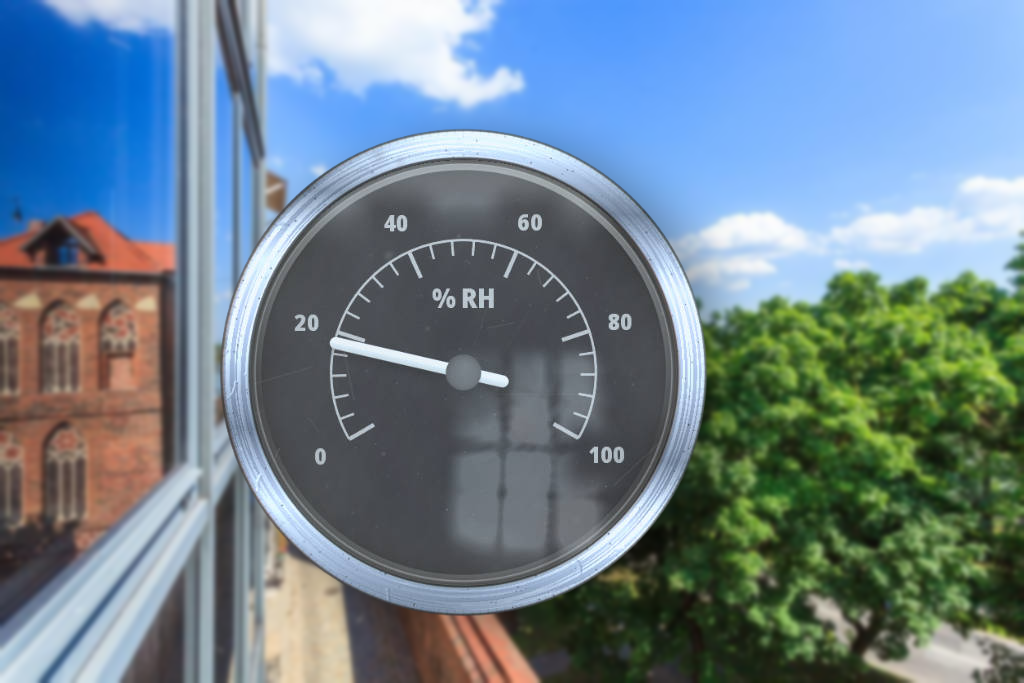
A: **18** %
